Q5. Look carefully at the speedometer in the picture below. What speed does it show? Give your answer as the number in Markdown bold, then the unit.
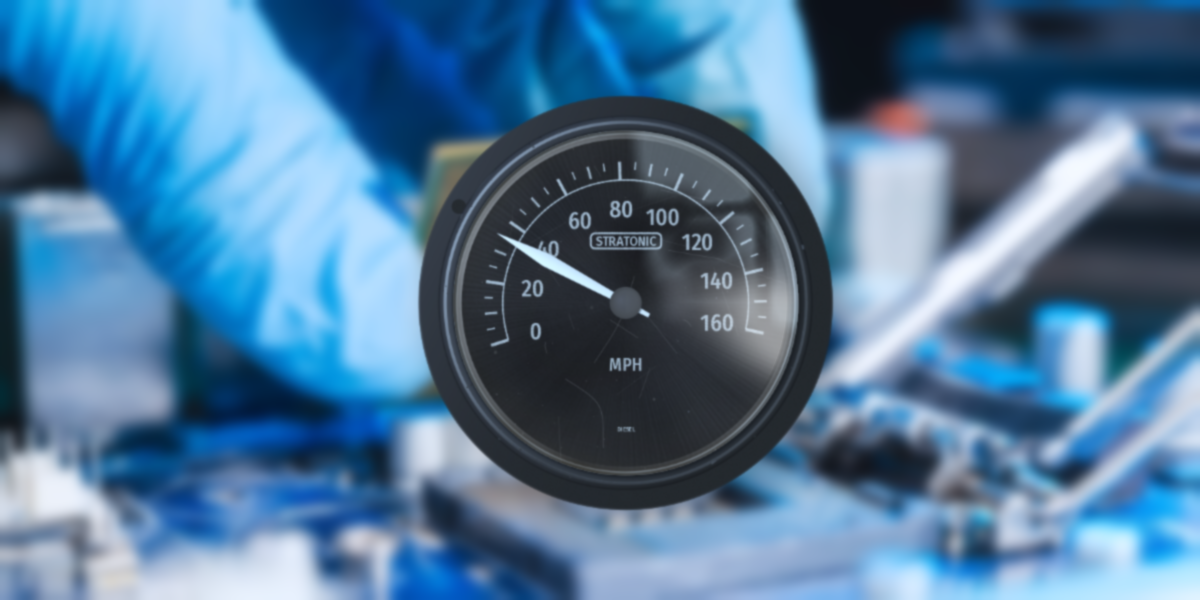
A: **35** mph
